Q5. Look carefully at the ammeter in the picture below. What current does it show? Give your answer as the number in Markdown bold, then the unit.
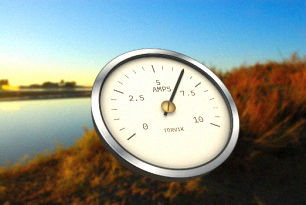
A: **6.5** A
